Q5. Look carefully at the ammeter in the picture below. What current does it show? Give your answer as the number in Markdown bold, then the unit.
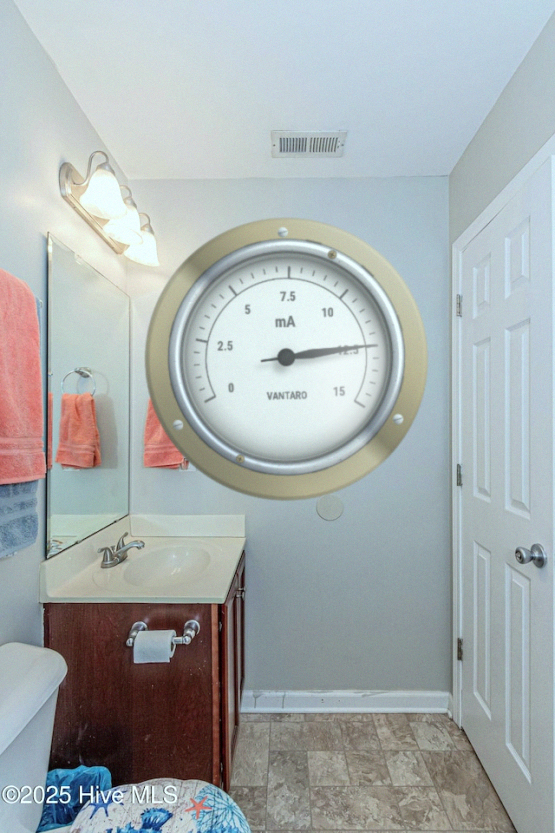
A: **12.5** mA
